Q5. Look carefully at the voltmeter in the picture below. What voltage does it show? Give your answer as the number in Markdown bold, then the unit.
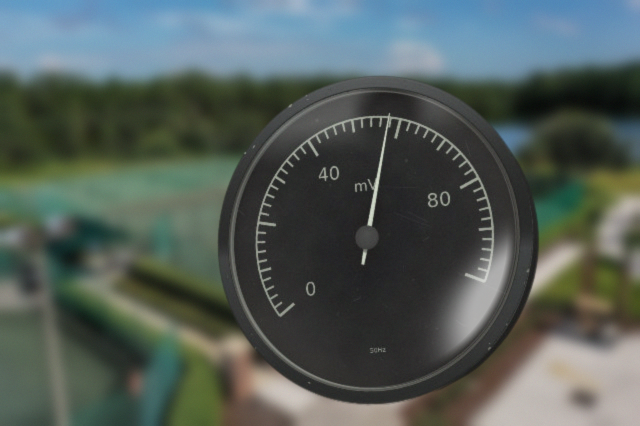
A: **58** mV
